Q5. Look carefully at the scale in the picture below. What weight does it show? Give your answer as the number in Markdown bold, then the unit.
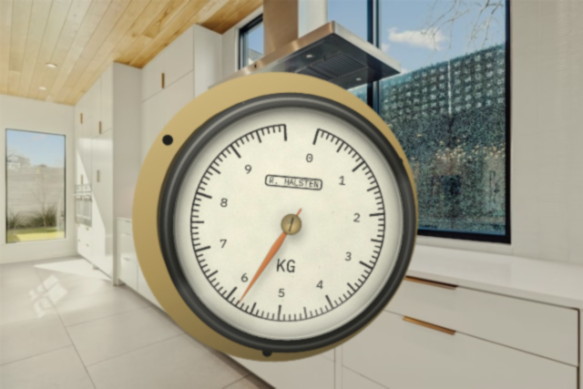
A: **5.8** kg
